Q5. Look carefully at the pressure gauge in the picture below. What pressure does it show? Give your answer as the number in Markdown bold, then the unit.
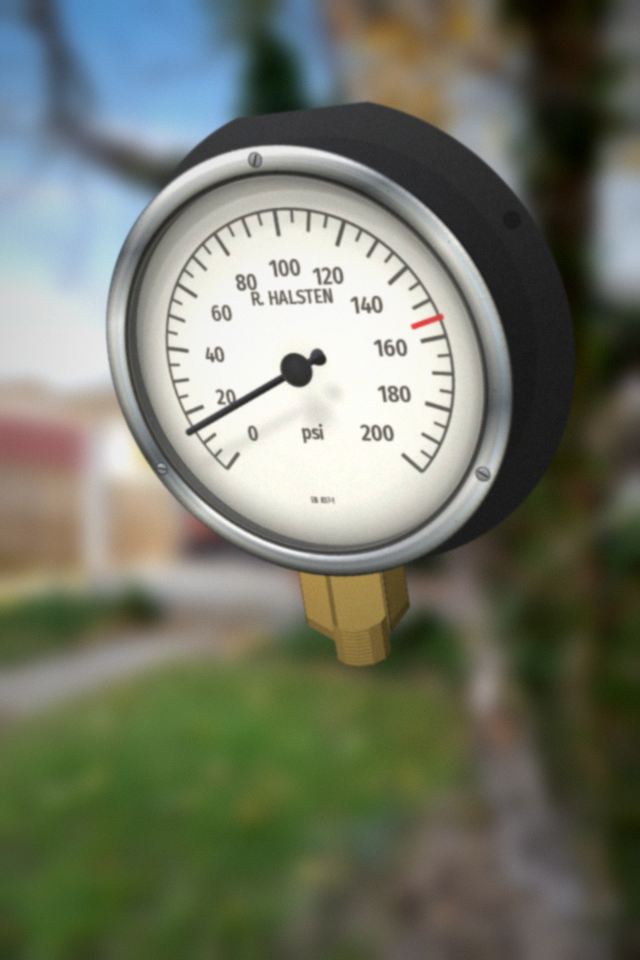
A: **15** psi
